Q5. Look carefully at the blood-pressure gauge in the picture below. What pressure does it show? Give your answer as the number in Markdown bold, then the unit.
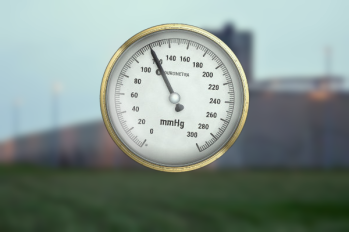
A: **120** mmHg
